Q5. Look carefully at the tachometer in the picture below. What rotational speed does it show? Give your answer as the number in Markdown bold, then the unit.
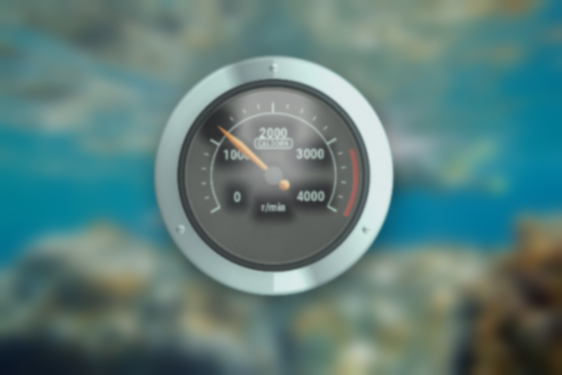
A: **1200** rpm
